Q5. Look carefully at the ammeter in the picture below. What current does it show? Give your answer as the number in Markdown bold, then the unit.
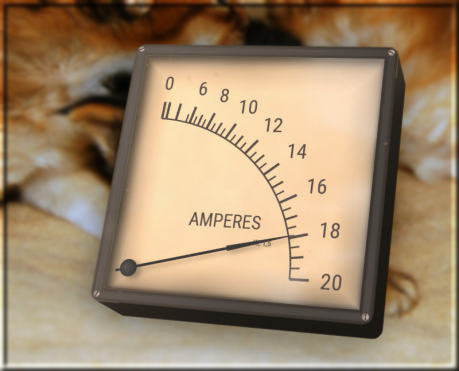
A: **18** A
